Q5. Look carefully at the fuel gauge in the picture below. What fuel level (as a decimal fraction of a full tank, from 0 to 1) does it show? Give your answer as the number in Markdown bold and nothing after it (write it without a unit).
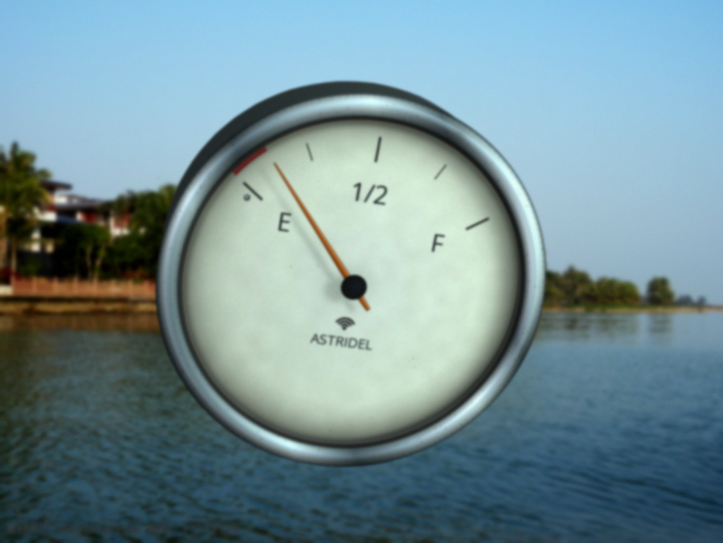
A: **0.125**
